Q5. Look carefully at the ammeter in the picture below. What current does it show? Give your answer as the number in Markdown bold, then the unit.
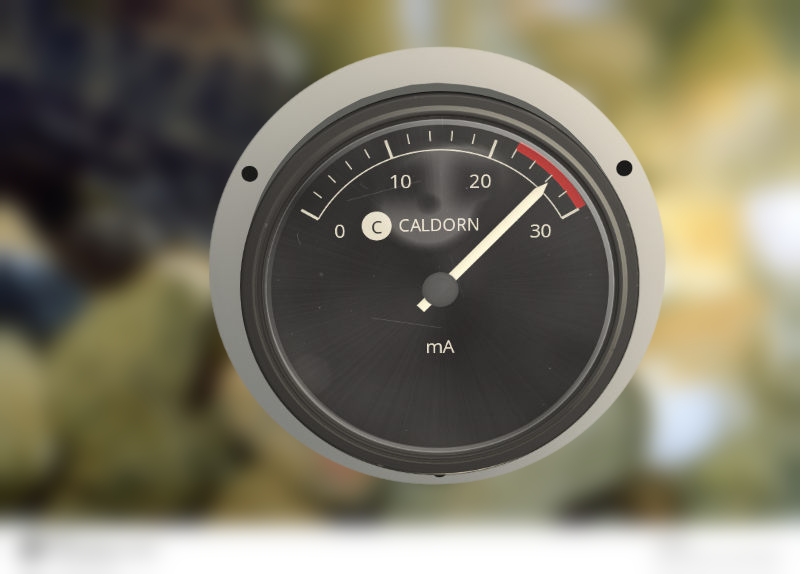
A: **26** mA
